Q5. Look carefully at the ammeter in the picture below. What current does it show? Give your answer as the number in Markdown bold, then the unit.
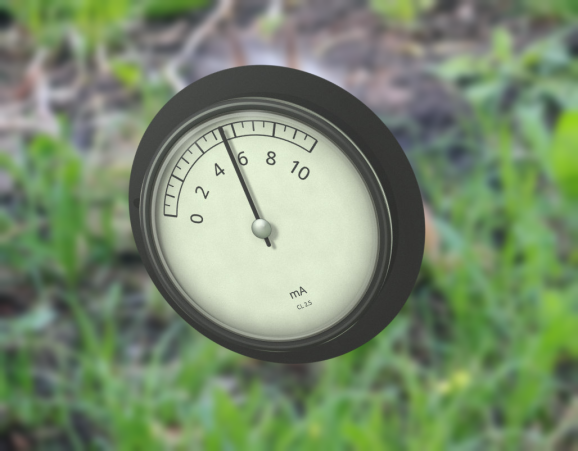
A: **5.5** mA
